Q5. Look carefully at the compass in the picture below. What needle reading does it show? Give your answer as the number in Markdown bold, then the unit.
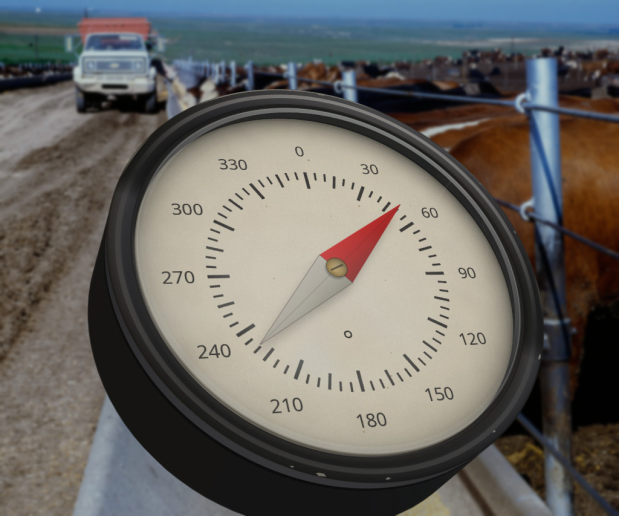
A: **50** °
